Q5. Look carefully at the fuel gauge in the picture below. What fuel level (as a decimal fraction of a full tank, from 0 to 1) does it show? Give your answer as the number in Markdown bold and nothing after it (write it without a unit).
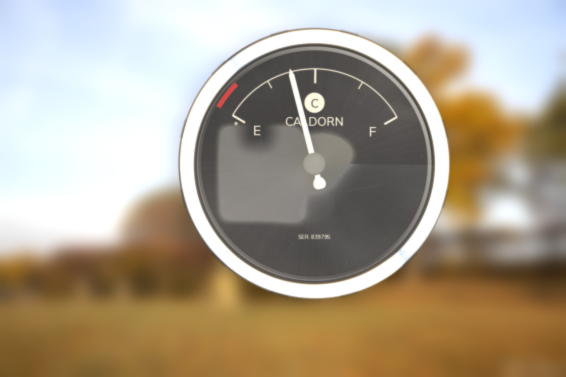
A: **0.375**
